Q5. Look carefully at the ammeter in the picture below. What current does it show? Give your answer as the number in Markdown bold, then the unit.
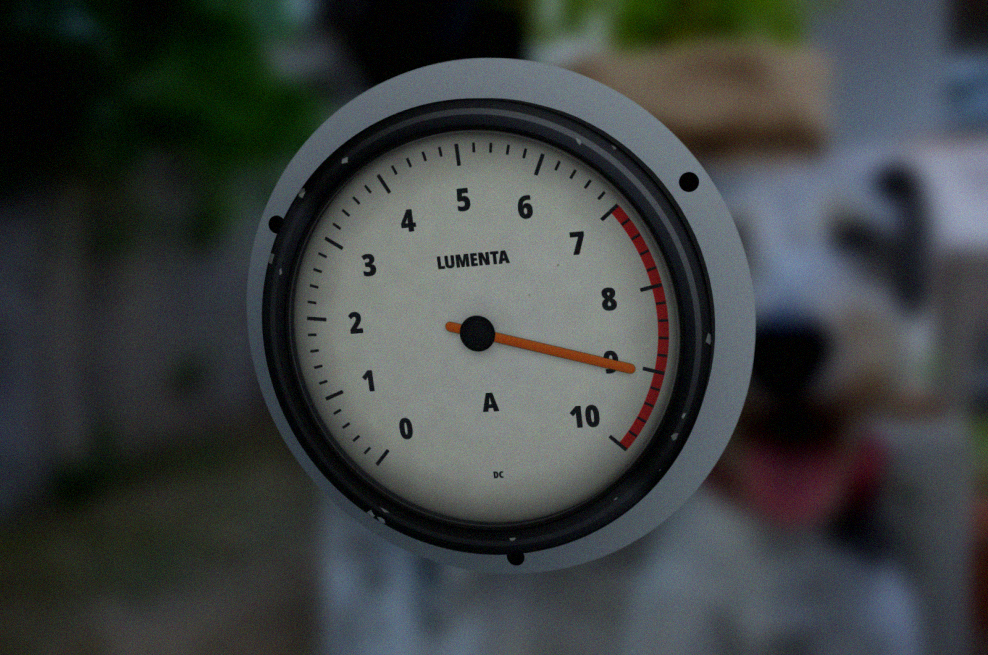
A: **9** A
